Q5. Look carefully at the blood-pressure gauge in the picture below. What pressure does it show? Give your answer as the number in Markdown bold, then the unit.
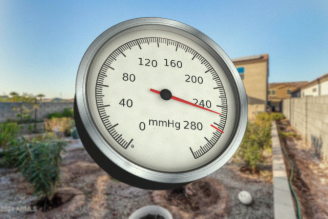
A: **250** mmHg
